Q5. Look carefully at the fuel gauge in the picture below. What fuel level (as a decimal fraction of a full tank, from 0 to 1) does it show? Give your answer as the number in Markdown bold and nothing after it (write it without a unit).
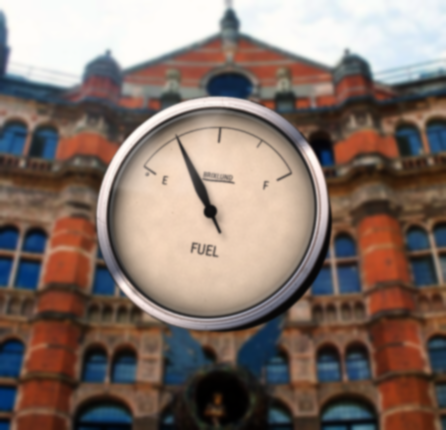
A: **0.25**
